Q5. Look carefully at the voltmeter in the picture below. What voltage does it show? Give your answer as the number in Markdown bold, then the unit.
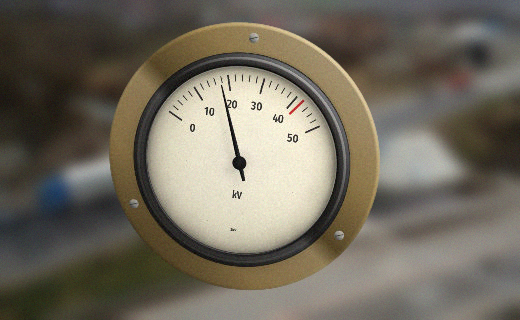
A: **18** kV
